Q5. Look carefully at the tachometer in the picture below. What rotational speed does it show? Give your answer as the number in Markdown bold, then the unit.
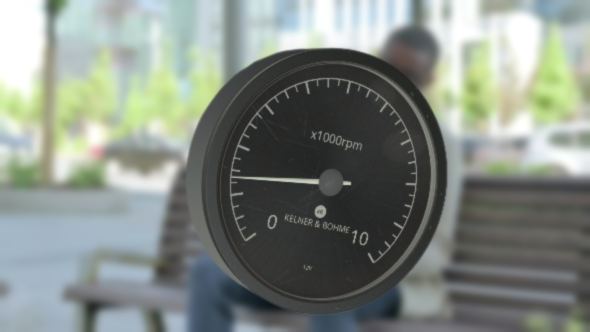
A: **1375** rpm
